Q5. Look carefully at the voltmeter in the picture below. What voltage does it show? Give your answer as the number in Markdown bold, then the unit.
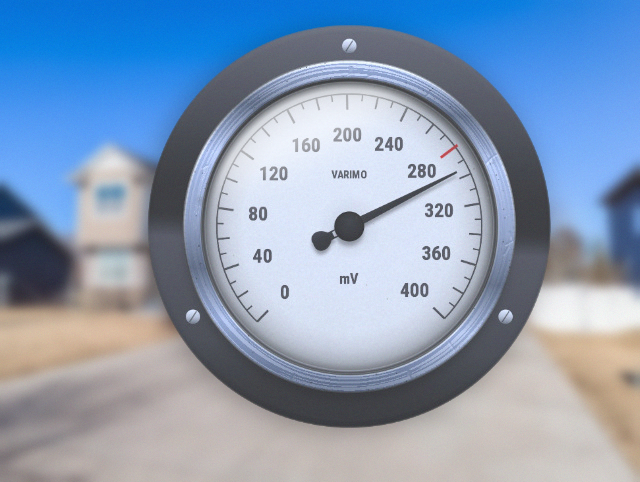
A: **295** mV
